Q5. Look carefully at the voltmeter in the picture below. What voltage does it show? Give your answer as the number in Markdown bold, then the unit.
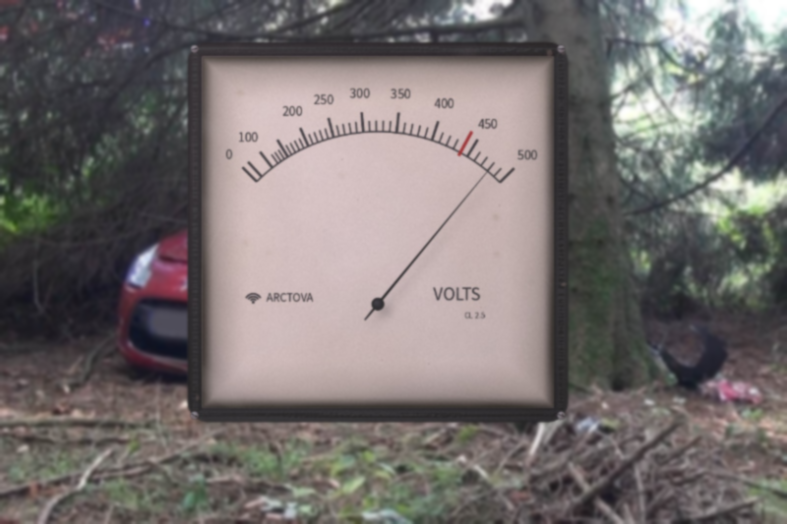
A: **480** V
